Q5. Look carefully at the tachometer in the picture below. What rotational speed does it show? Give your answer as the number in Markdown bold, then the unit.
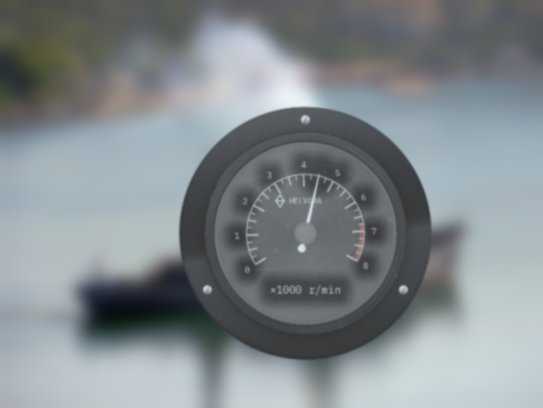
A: **4500** rpm
